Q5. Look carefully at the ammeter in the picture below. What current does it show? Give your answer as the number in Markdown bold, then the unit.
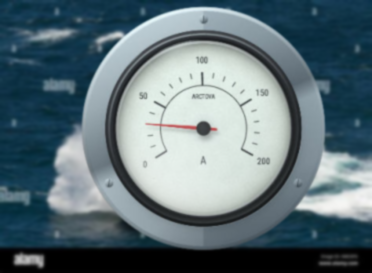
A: **30** A
